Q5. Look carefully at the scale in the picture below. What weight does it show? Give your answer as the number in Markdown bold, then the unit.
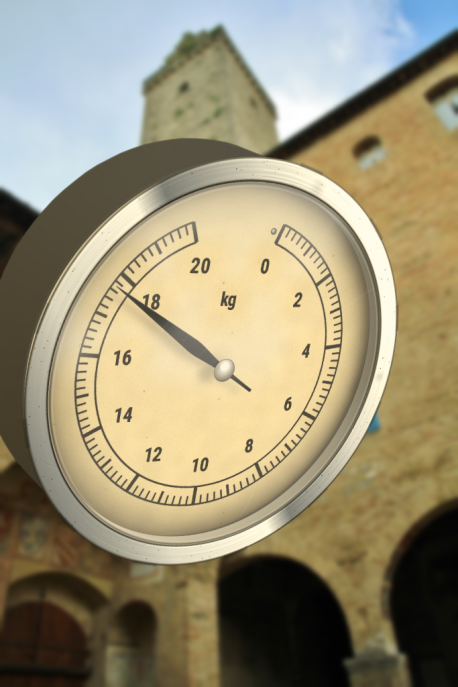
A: **17.7** kg
